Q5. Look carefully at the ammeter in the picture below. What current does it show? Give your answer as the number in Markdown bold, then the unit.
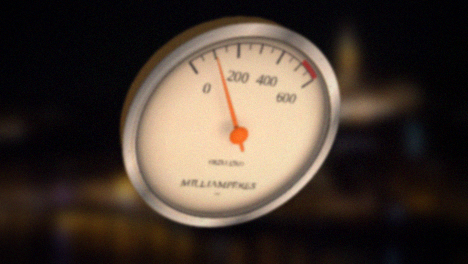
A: **100** mA
